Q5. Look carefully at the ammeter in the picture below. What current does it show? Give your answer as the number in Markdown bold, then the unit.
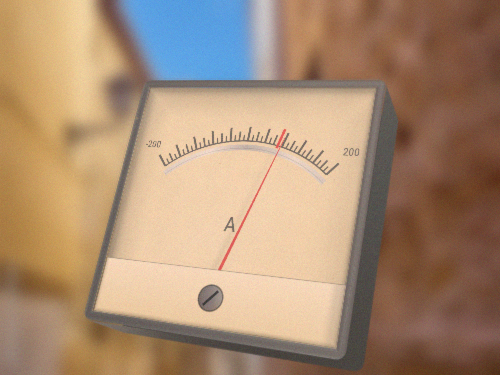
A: **80** A
